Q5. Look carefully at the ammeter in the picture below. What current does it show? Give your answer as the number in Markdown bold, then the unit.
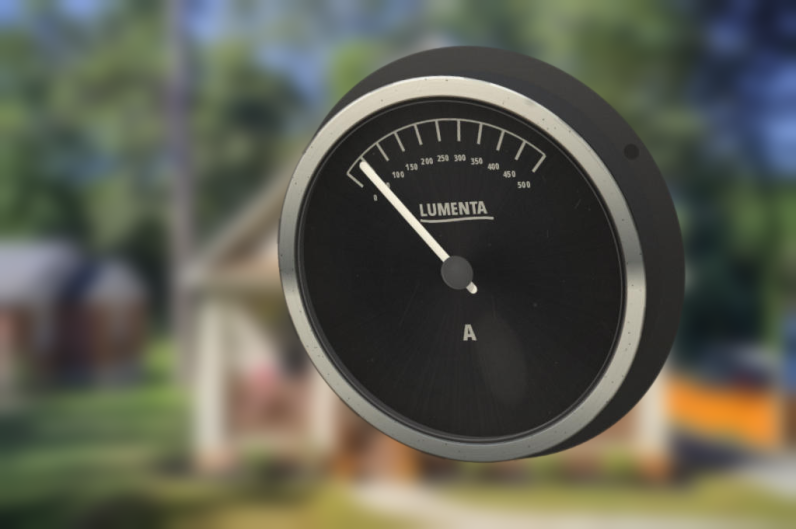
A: **50** A
